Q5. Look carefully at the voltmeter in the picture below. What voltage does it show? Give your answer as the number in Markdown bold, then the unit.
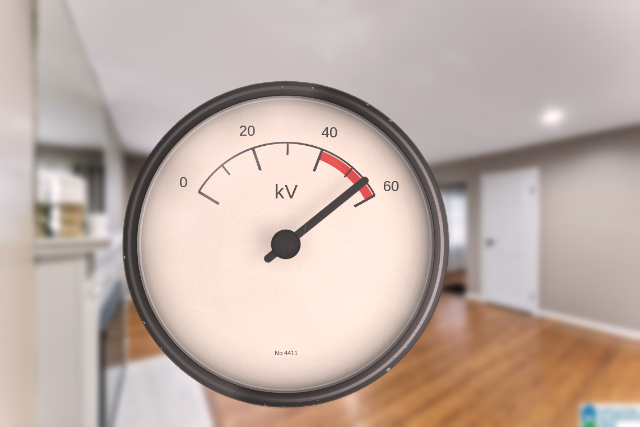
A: **55** kV
